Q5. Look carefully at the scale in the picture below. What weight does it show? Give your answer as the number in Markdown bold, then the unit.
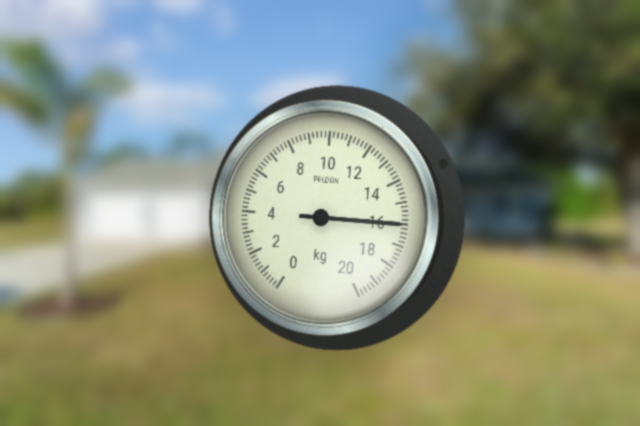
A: **16** kg
